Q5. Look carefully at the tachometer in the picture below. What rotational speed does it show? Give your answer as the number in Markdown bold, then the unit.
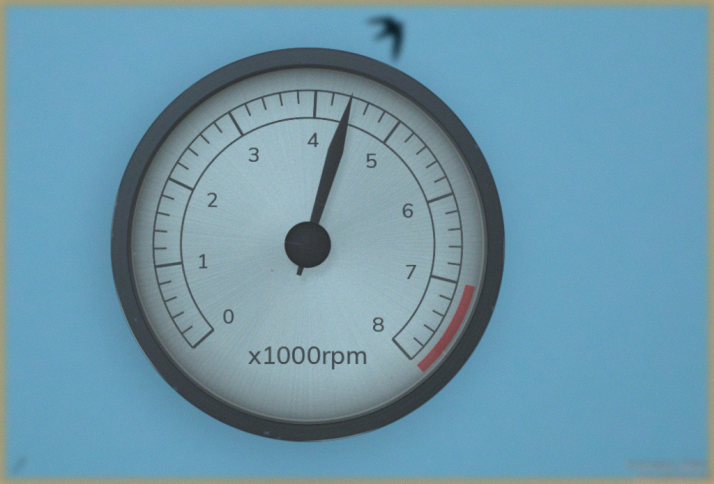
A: **4400** rpm
